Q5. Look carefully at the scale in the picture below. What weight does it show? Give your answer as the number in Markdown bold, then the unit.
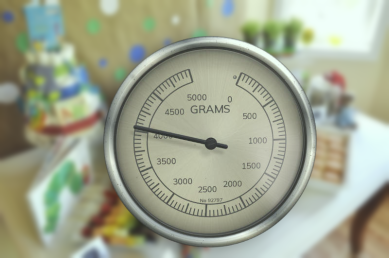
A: **4050** g
